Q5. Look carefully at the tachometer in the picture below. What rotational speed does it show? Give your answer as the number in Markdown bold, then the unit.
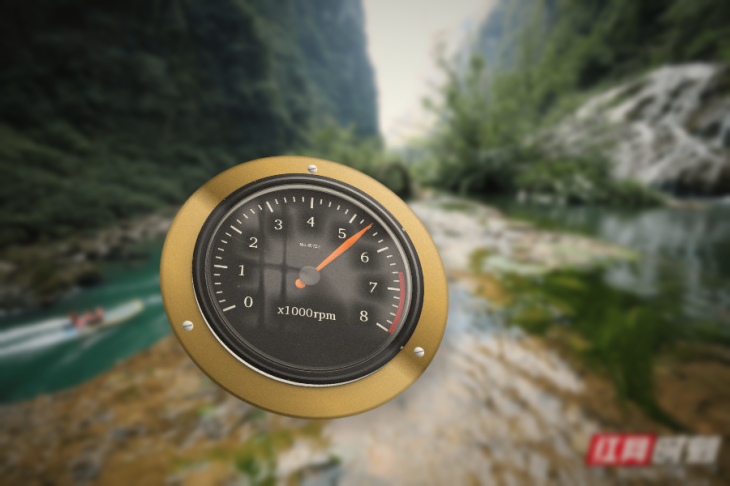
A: **5400** rpm
